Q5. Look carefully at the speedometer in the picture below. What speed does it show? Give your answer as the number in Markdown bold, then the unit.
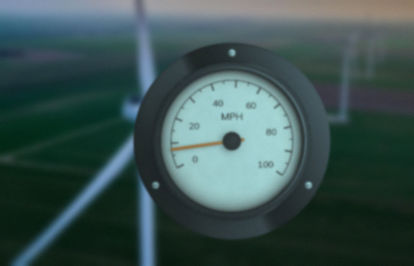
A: **7.5** mph
